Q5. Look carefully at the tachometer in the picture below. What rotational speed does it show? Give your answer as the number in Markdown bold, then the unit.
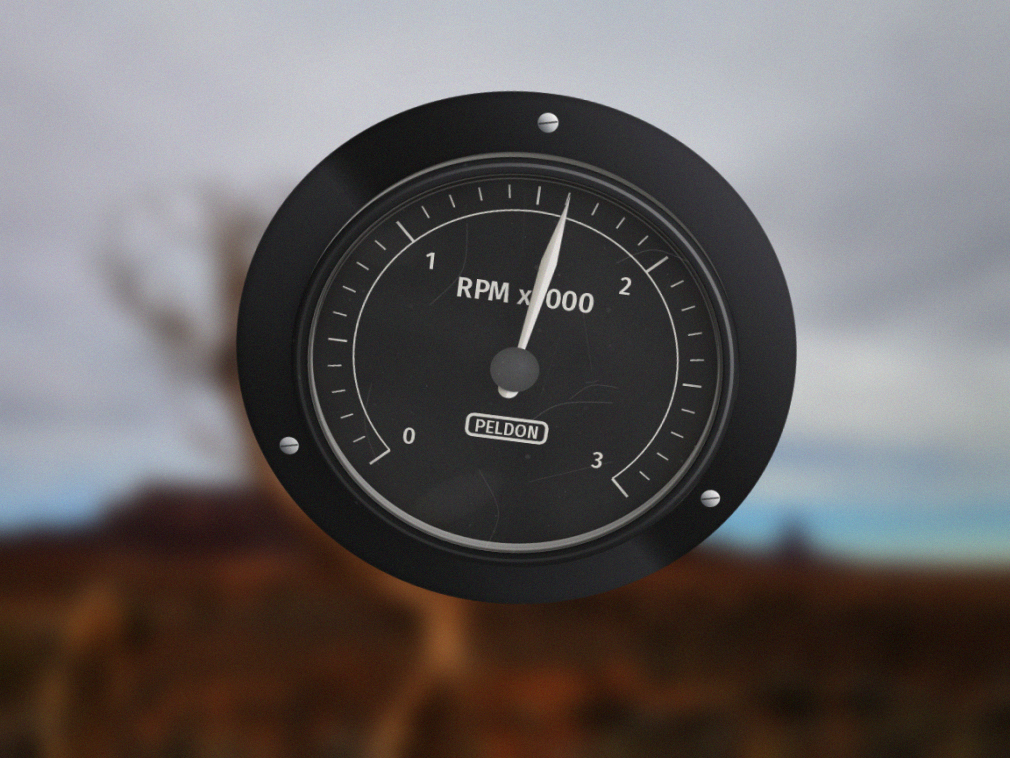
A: **1600** rpm
